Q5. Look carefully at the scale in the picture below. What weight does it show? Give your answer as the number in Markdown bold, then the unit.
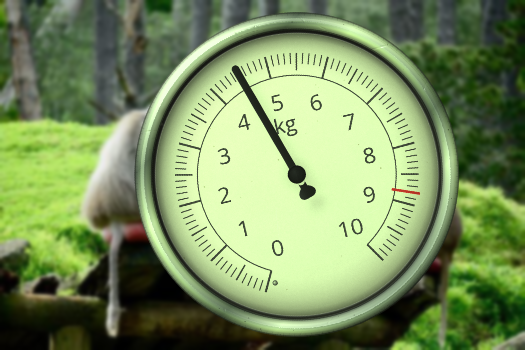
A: **4.5** kg
